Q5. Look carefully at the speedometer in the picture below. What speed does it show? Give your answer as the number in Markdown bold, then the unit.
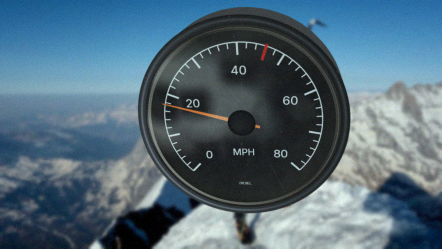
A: **18** mph
